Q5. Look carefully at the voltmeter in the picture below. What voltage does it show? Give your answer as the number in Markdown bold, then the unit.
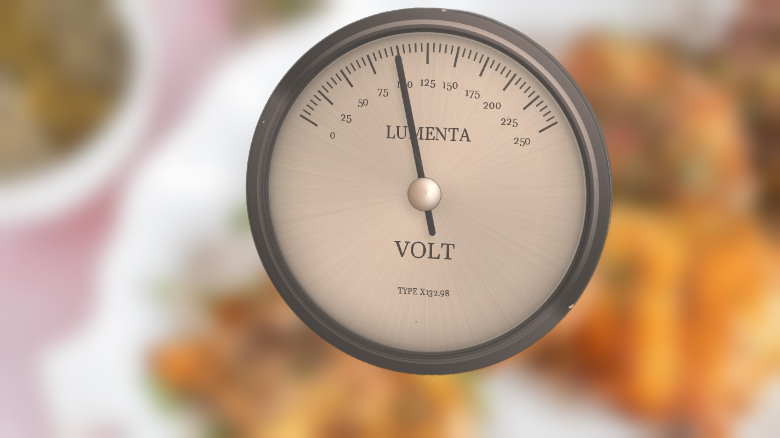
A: **100** V
